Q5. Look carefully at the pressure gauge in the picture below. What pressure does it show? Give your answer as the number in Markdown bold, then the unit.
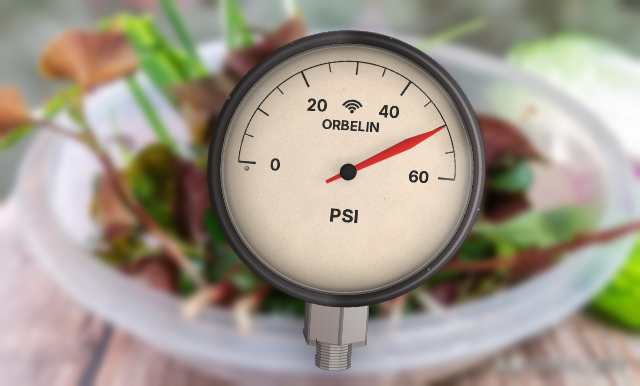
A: **50** psi
